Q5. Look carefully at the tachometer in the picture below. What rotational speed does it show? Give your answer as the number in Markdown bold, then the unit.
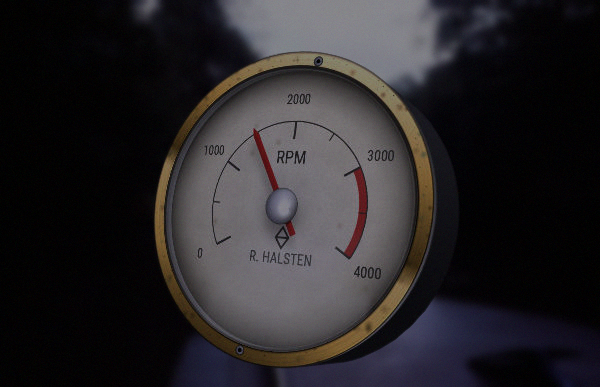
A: **1500** rpm
